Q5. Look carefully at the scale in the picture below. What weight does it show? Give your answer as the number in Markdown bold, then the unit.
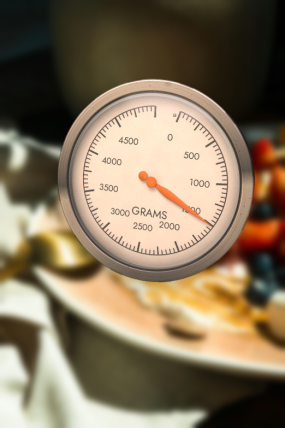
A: **1500** g
